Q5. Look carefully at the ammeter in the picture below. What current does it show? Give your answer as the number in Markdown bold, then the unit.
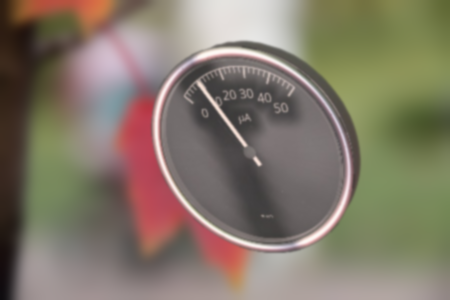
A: **10** µA
